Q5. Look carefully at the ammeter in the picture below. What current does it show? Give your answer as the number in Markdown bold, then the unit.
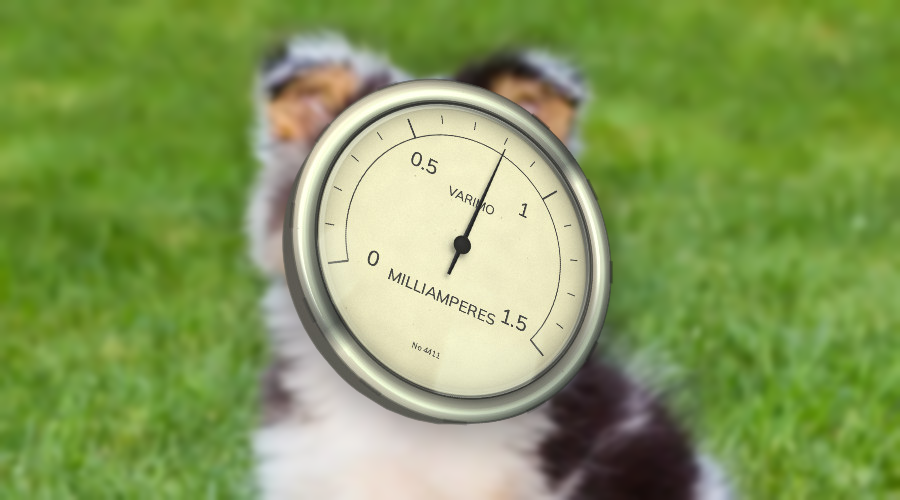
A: **0.8** mA
